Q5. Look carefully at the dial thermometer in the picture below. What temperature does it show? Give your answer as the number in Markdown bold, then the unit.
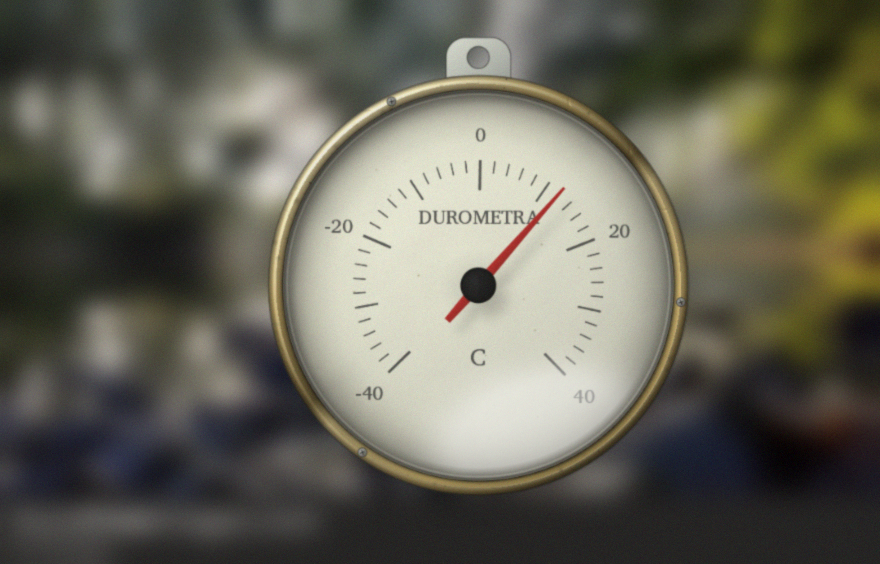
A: **12** °C
